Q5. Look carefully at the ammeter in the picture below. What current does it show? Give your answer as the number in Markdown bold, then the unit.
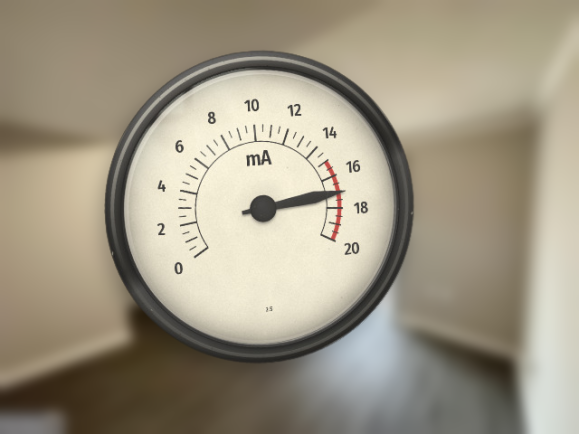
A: **17** mA
